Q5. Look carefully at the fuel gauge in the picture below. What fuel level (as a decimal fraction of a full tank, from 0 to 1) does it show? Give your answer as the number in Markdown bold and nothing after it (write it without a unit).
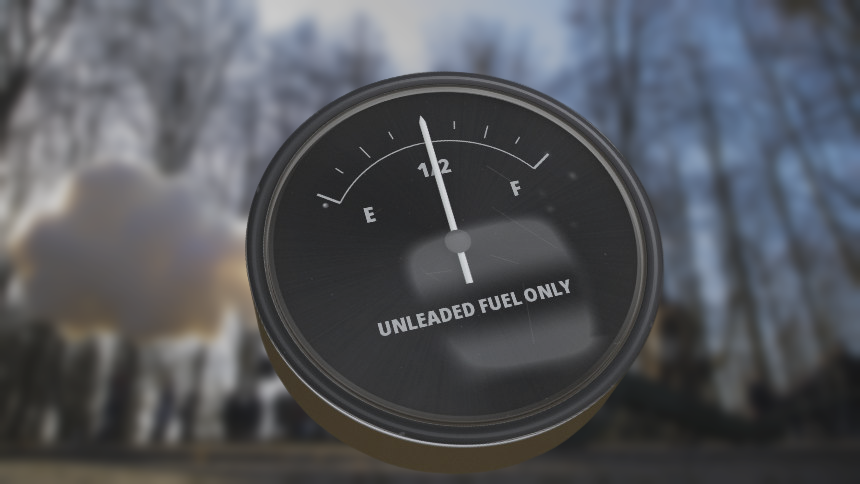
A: **0.5**
